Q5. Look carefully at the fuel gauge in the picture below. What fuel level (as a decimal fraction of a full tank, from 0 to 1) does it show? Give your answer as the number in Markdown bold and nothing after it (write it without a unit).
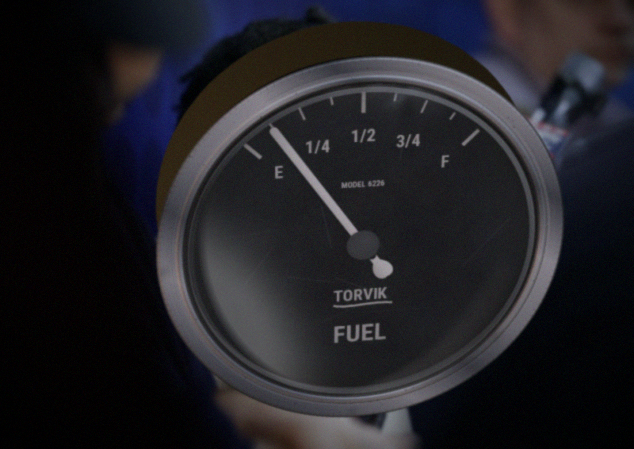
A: **0.125**
